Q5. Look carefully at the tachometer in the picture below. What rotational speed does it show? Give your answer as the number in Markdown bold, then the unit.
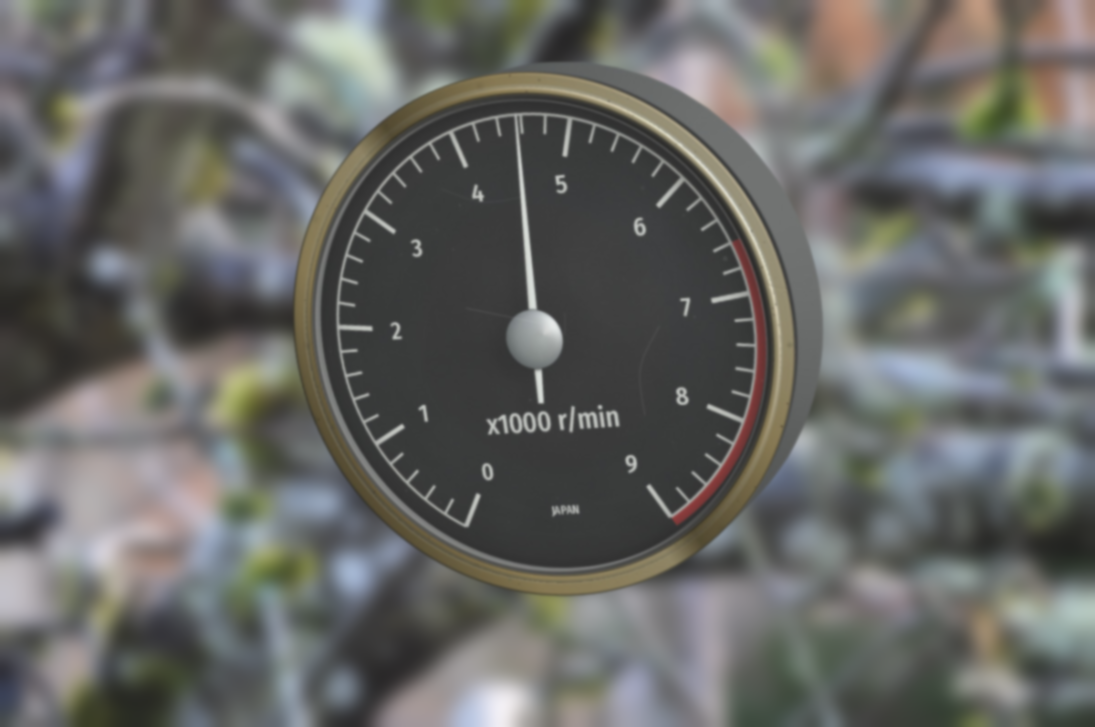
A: **4600** rpm
